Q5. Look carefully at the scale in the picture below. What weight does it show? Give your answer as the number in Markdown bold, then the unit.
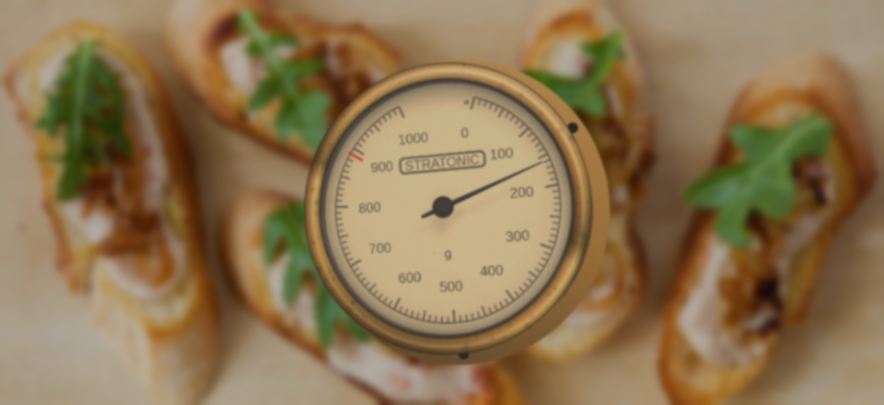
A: **160** g
